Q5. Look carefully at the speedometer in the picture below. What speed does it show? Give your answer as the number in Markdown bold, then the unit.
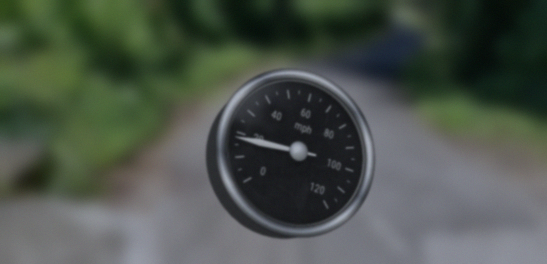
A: **17.5** mph
